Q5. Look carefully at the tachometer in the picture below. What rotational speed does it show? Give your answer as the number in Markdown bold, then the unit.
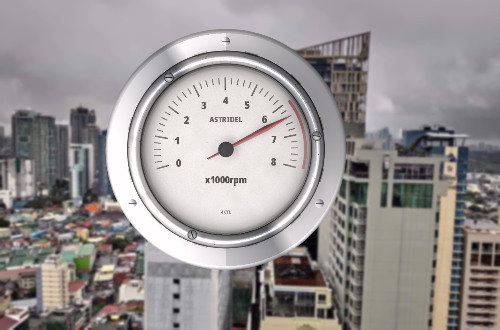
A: **6400** rpm
